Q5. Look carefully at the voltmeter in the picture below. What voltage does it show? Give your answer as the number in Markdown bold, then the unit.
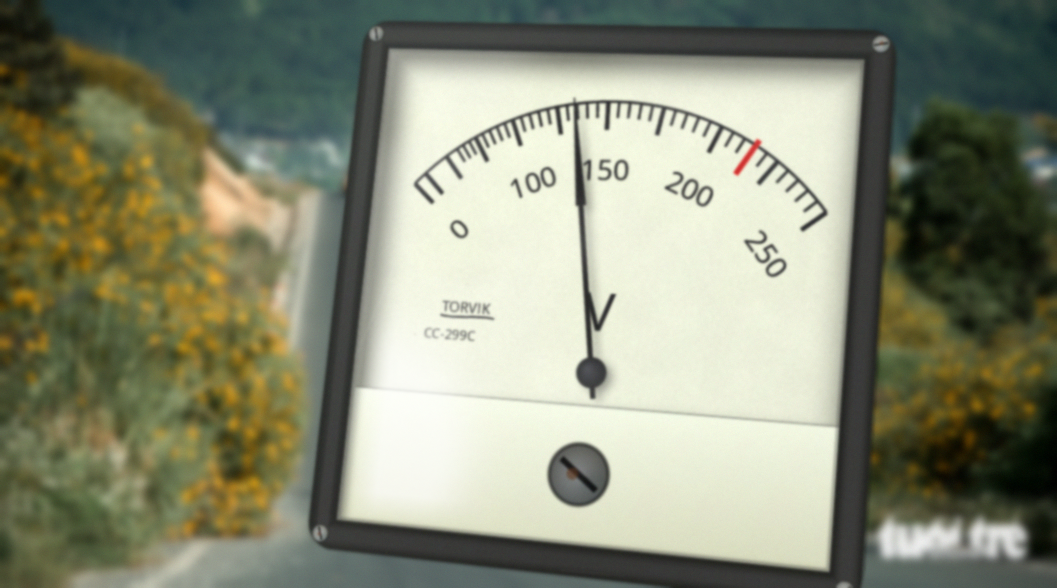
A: **135** V
